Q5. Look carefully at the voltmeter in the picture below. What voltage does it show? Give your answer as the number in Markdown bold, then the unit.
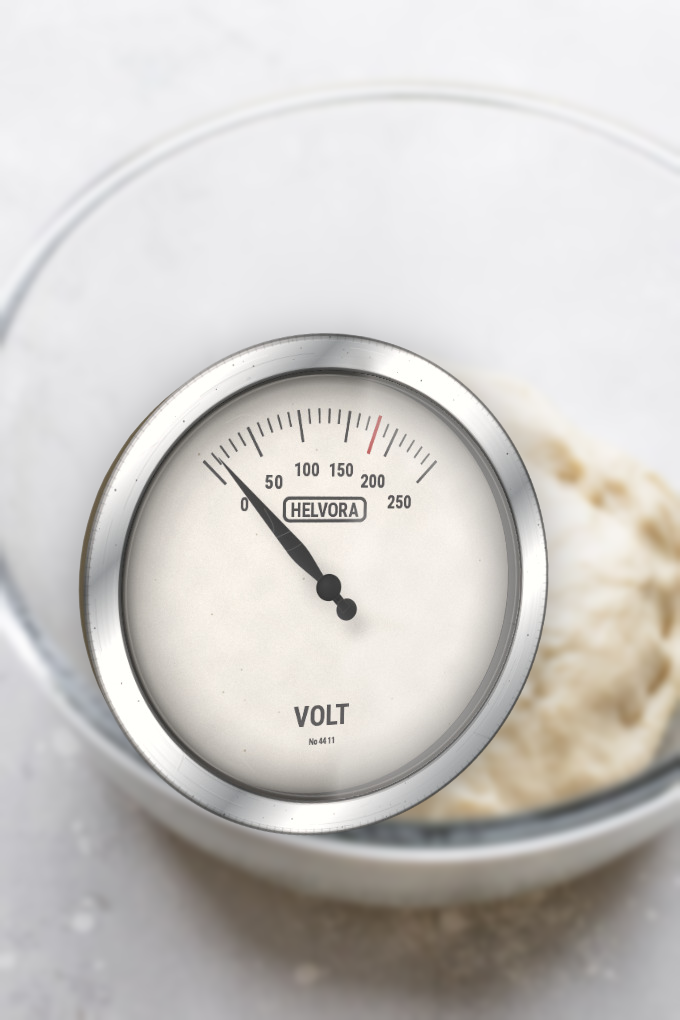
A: **10** V
